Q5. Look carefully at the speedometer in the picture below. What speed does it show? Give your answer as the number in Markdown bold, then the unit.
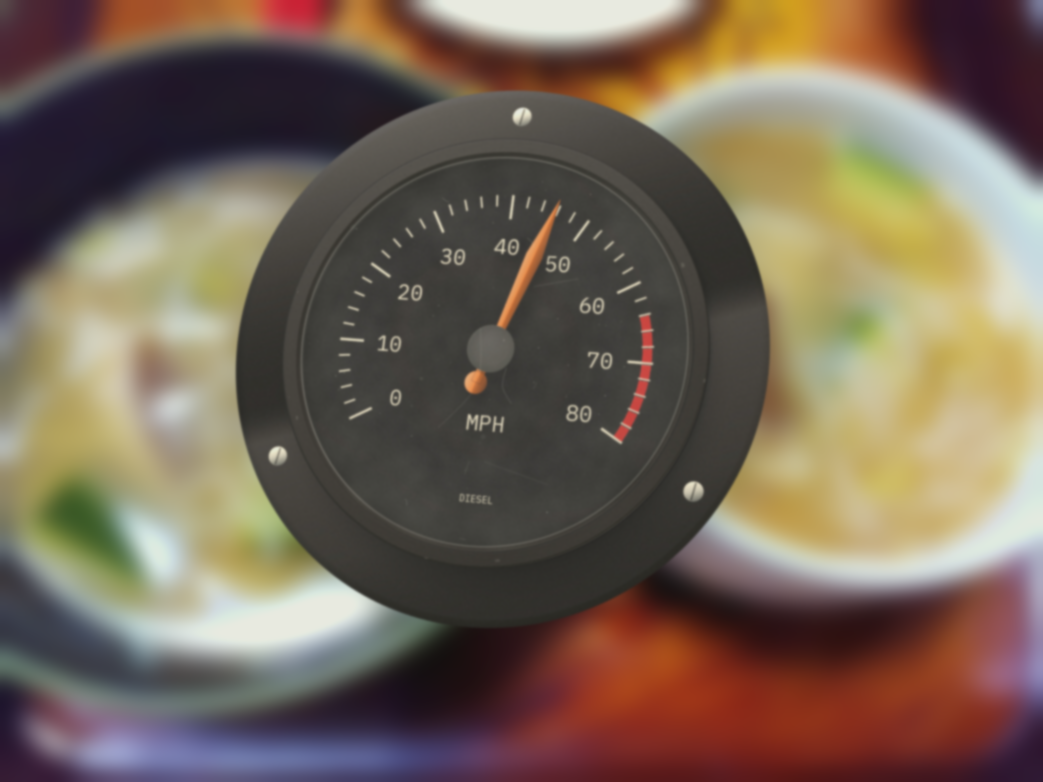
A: **46** mph
